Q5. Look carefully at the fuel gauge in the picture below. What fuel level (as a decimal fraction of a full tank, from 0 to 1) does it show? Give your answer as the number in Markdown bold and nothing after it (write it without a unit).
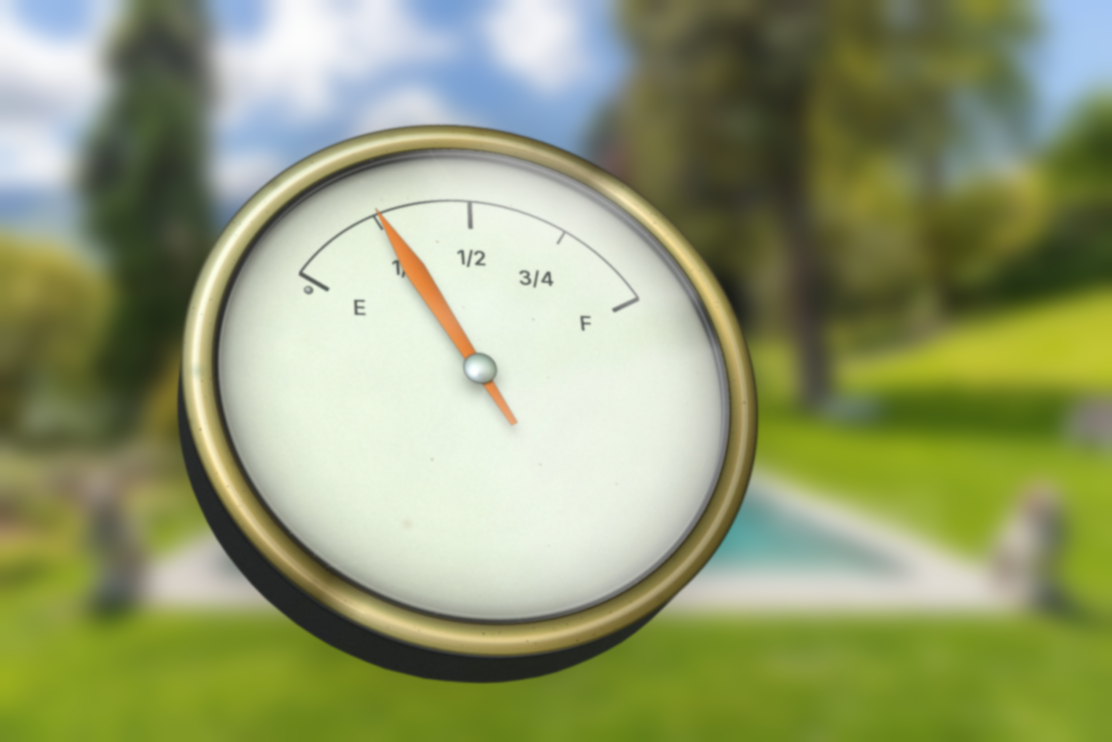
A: **0.25**
